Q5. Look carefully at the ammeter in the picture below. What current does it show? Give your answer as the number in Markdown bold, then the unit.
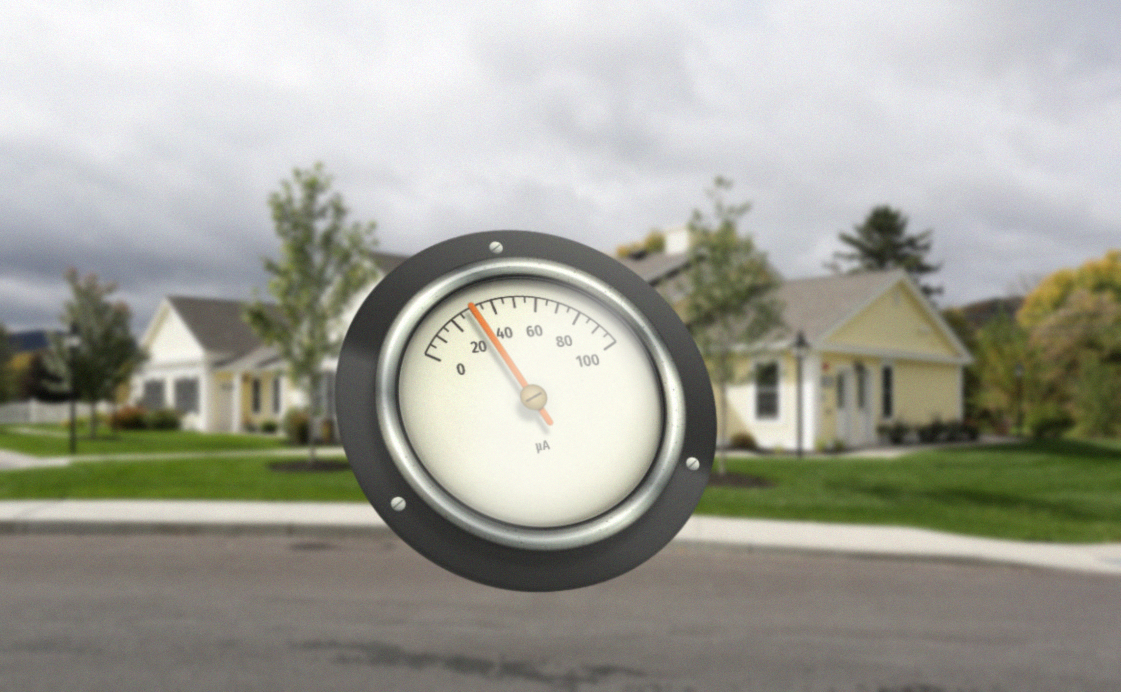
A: **30** µA
